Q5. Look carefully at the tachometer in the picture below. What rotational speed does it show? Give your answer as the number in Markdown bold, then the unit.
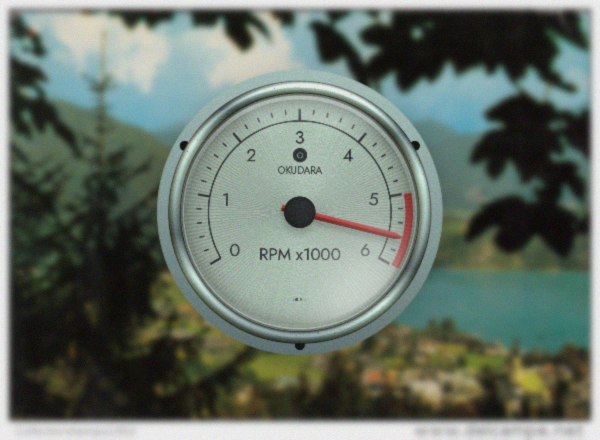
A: **5600** rpm
